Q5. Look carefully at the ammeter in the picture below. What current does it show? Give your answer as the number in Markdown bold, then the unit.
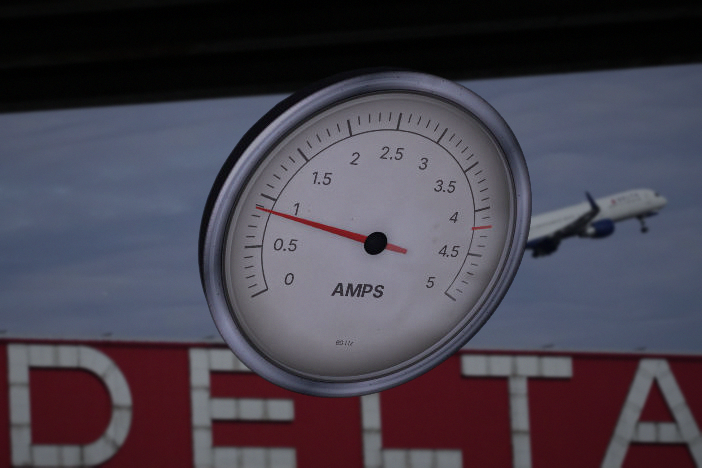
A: **0.9** A
